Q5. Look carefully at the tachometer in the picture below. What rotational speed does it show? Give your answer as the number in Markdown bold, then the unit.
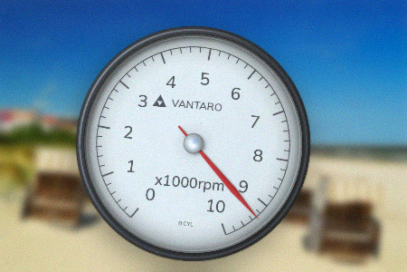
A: **9300** rpm
